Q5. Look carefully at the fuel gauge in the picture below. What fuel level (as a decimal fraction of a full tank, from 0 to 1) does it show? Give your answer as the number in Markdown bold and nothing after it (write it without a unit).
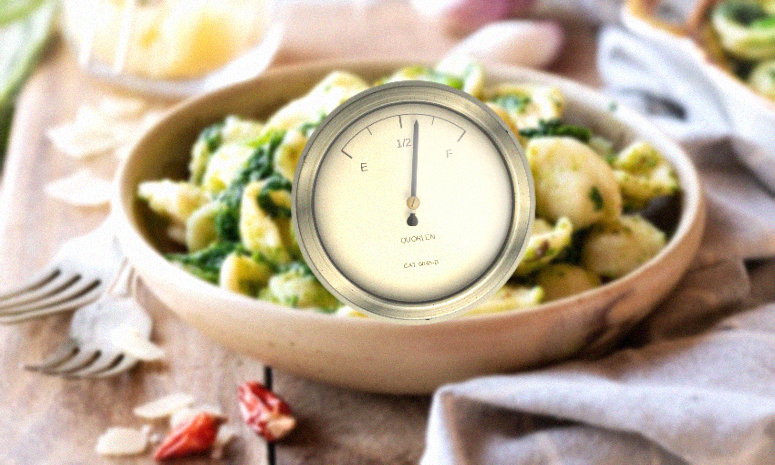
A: **0.625**
